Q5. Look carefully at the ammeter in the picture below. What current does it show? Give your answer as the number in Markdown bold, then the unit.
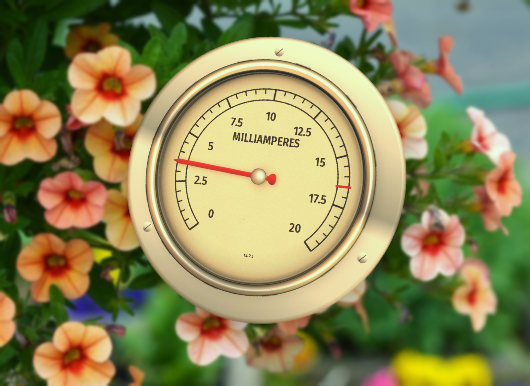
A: **3.5** mA
